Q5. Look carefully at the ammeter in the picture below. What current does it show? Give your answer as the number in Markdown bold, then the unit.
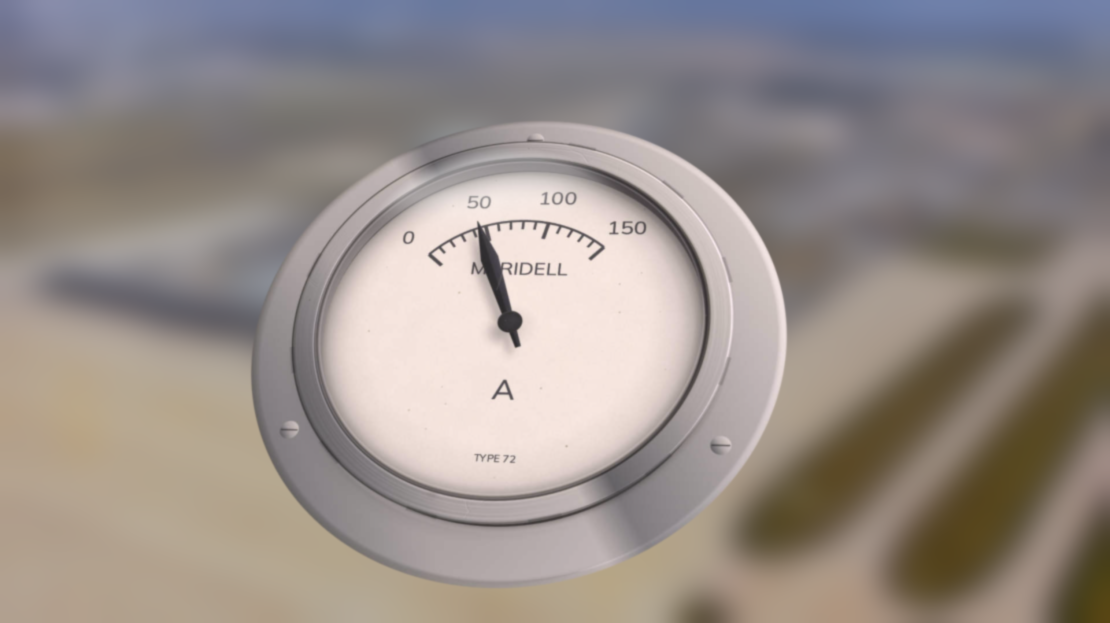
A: **45** A
